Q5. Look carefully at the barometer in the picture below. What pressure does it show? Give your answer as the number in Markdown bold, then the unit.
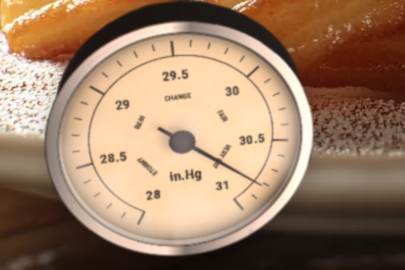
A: **30.8** inHg
